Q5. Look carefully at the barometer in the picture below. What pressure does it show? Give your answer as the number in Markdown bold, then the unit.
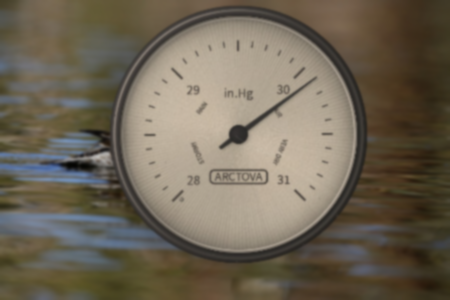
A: **30.1** inHg
